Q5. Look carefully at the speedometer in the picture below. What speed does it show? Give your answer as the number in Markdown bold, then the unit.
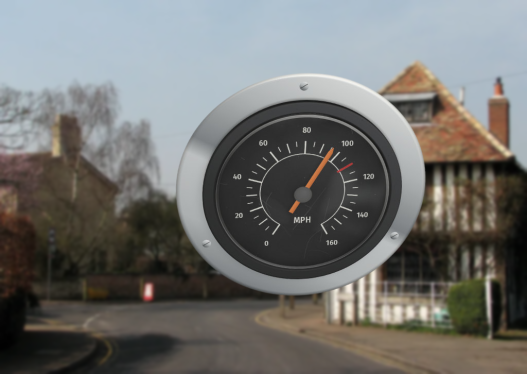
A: **95** mph
